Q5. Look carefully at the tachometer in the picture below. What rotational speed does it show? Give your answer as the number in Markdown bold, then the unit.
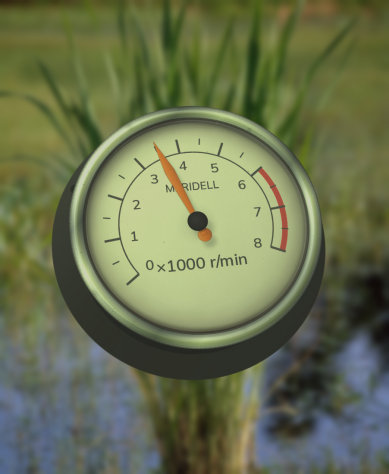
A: **3500** rpm
